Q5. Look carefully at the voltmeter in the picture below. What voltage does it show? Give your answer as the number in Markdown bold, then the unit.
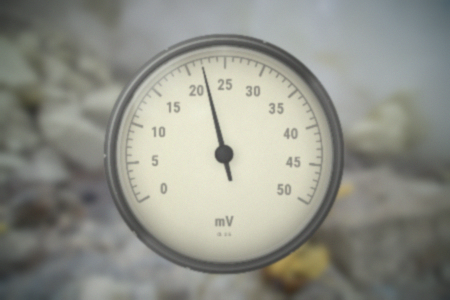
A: **22** mV
